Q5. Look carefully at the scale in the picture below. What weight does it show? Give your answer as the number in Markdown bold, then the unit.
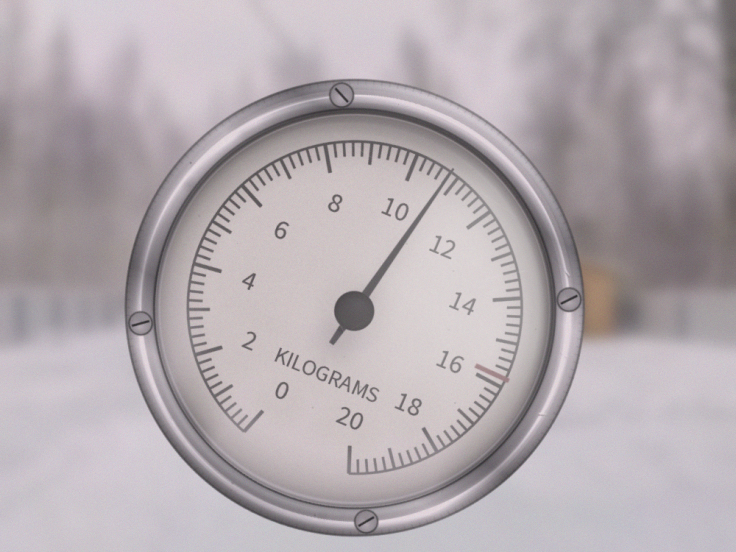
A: **10.8** kg
